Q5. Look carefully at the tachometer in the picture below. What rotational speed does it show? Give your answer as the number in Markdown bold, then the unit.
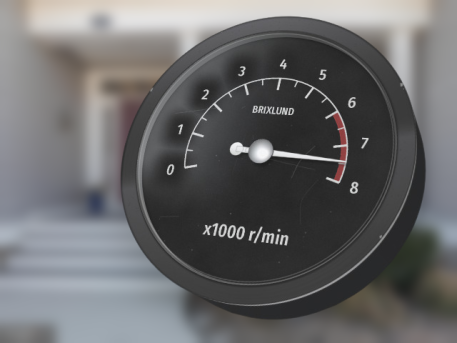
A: **7500** rpm
